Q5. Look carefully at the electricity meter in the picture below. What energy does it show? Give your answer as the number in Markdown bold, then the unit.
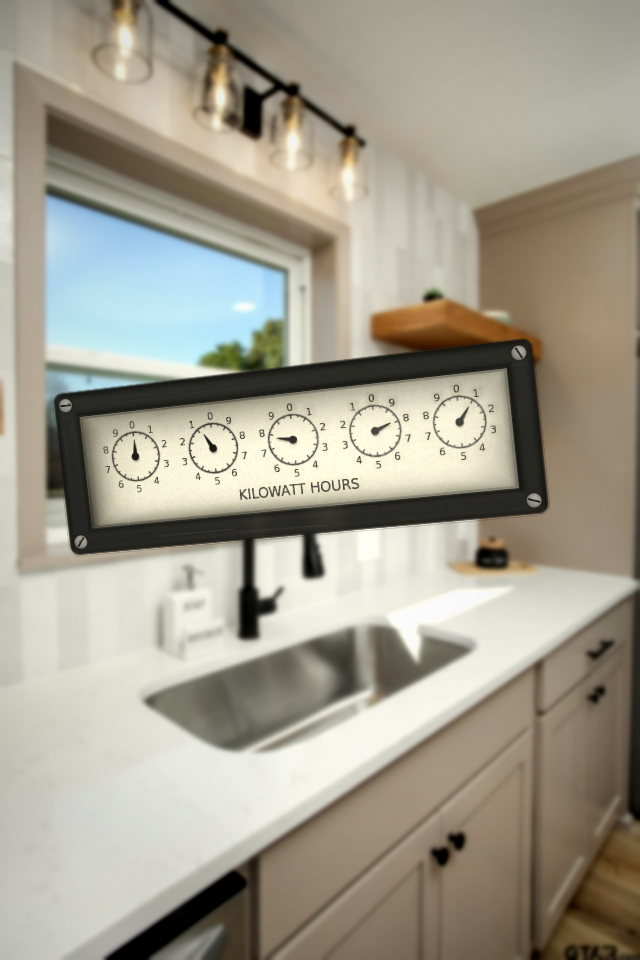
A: **781** kWh
